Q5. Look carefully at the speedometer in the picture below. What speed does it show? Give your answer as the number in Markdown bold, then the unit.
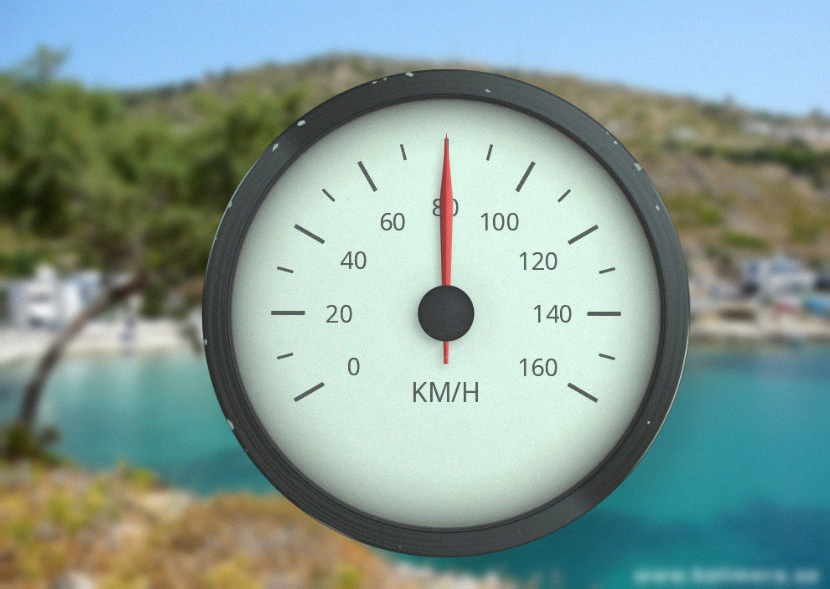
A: **80** km/h
